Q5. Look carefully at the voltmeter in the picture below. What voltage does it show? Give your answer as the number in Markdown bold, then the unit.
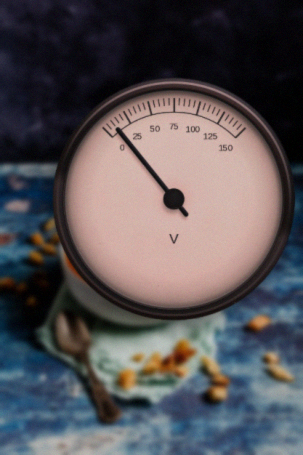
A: **10** V
